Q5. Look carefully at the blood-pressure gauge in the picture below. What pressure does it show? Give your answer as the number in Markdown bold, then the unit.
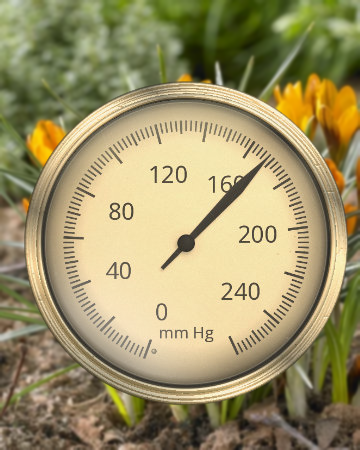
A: **168** mmHg
